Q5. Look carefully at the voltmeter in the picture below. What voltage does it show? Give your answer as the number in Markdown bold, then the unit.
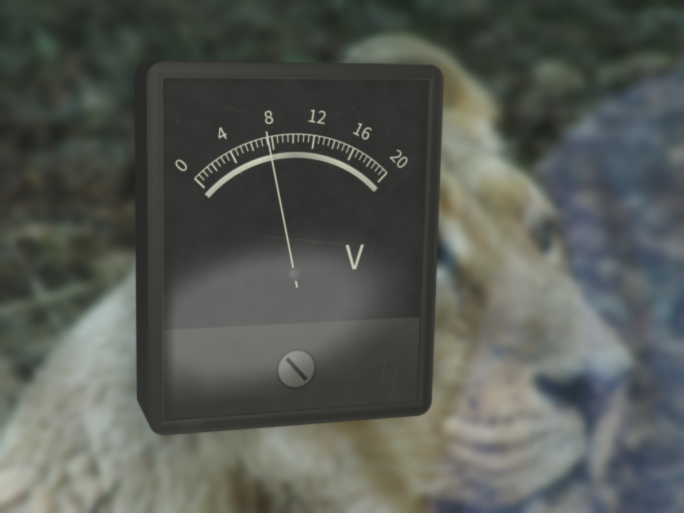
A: **7.5** V
